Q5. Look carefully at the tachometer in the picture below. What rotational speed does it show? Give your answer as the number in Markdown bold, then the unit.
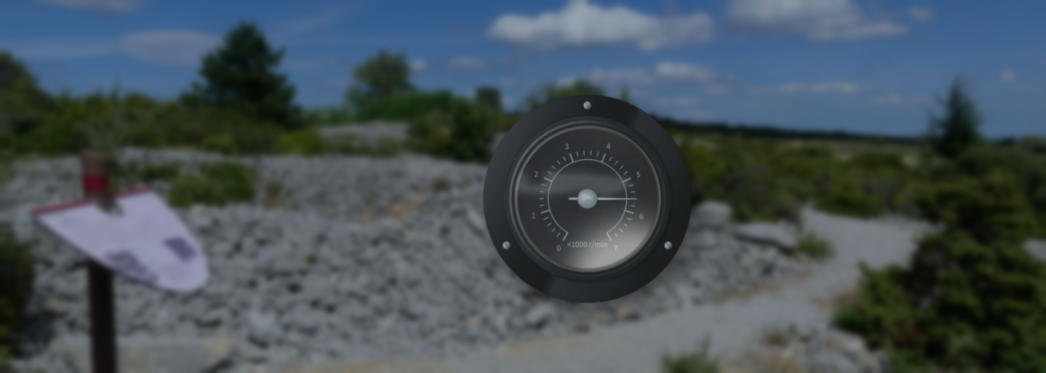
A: **5600** rpm
